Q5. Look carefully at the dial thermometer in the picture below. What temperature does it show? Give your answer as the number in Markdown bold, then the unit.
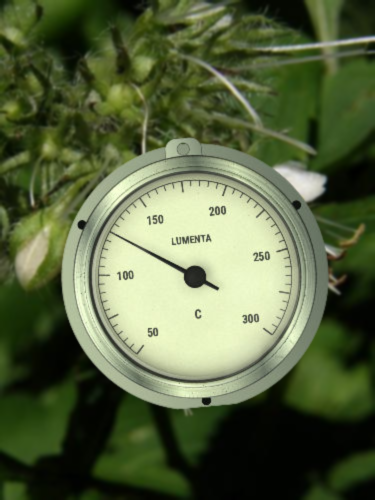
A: **125** °C
